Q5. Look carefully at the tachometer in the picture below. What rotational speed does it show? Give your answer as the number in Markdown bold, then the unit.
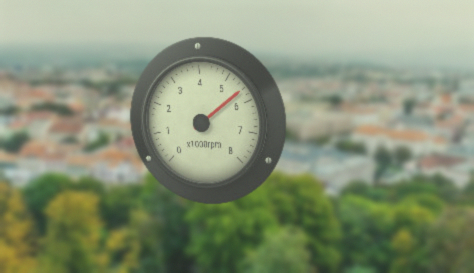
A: **5600** rpm
